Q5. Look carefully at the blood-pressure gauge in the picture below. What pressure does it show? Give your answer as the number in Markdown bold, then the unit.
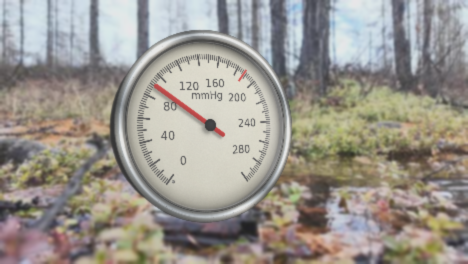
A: **90** mmHg
